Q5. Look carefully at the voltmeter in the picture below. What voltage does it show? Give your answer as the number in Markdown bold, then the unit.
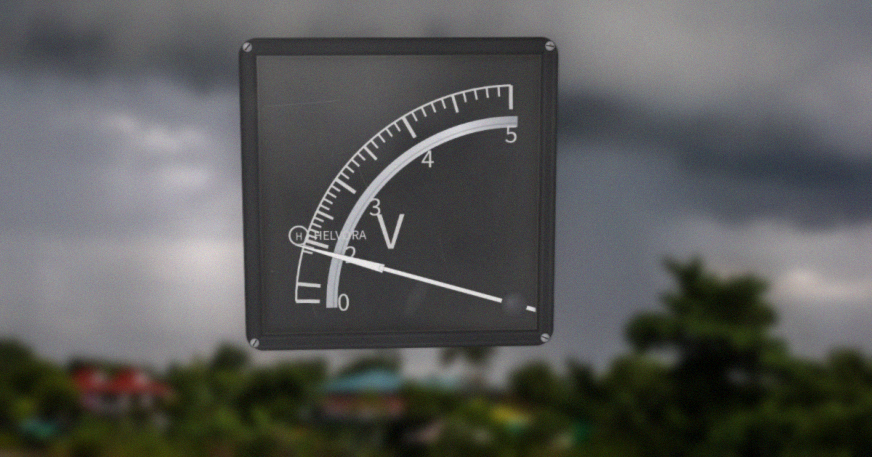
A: **1.9** V
